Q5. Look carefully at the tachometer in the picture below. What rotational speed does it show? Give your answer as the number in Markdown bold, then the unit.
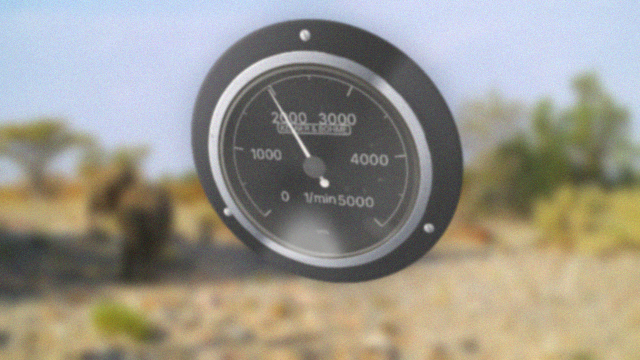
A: **2000** rpm
